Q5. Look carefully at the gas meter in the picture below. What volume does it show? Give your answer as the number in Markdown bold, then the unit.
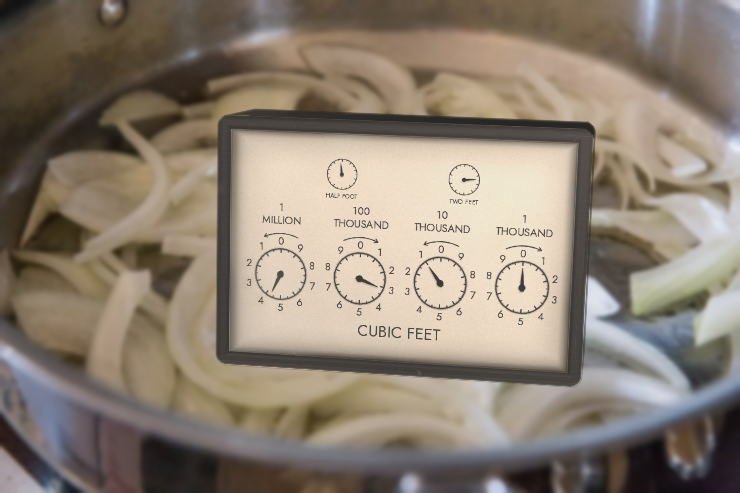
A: **431000** ft³
